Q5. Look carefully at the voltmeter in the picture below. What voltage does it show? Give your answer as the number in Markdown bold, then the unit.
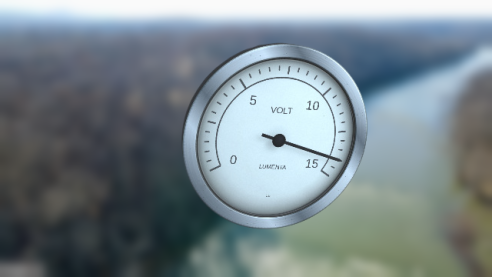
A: **14** V
